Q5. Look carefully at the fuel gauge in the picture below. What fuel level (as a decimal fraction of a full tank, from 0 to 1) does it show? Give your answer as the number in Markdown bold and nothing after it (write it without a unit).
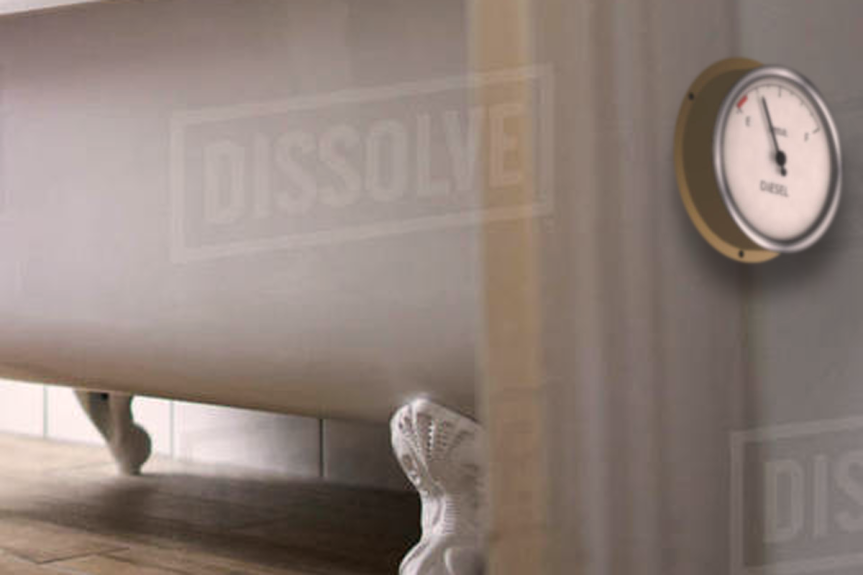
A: **0.25**
